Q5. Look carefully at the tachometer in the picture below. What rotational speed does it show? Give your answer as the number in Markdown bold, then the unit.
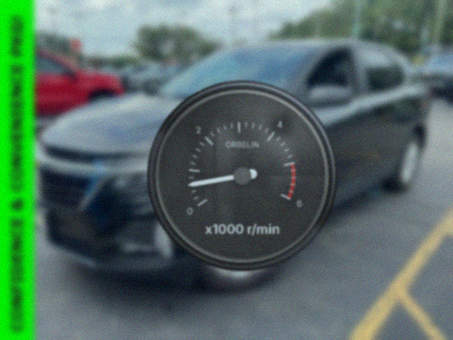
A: **600** rpm
